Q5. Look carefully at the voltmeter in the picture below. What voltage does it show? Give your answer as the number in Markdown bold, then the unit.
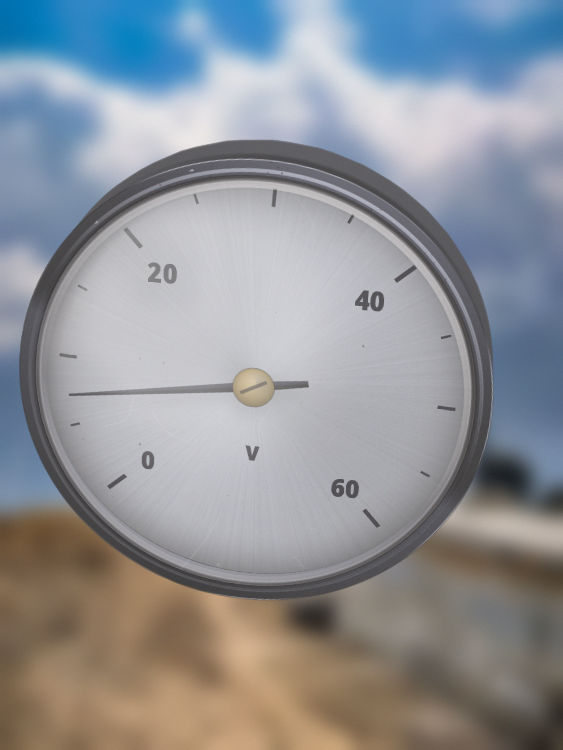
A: **7.5** V
